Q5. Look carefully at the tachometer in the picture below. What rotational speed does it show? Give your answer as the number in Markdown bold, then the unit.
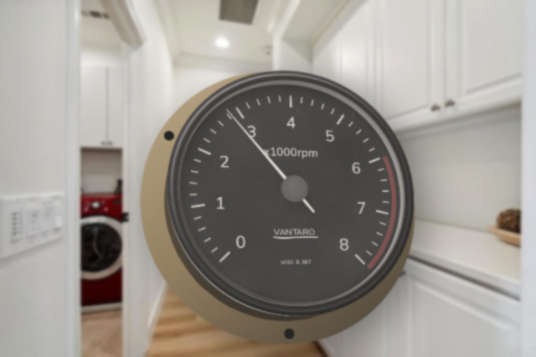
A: **2800** rpm
